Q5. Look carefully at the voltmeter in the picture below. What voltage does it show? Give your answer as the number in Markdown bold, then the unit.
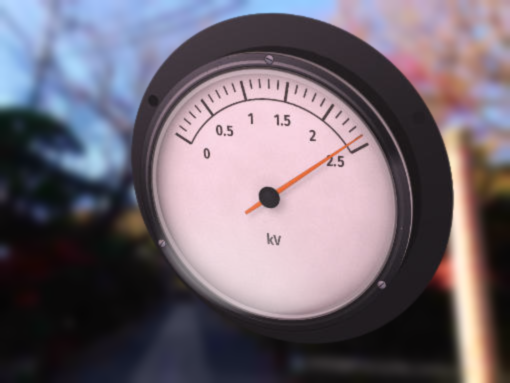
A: **2.4** kV
